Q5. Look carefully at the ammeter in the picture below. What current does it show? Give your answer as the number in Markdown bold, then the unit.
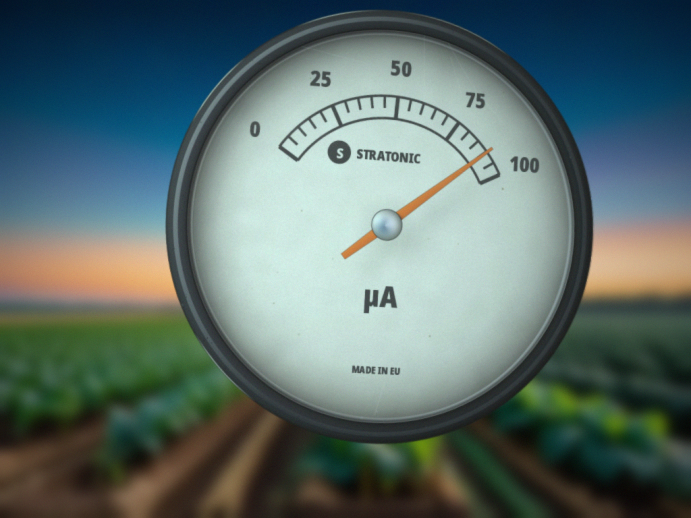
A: **90** µA
